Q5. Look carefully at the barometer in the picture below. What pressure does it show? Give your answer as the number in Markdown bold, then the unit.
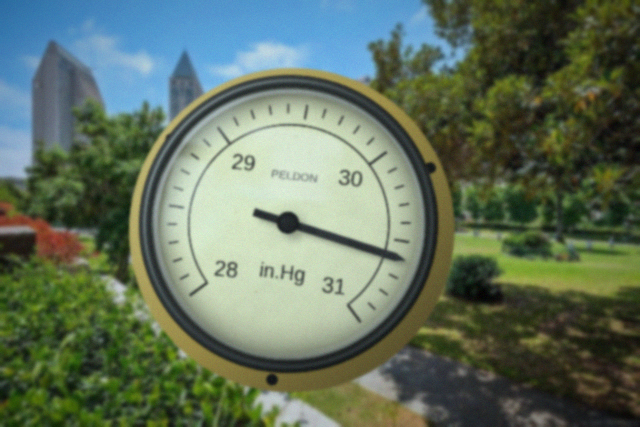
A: **30.6** inHg
